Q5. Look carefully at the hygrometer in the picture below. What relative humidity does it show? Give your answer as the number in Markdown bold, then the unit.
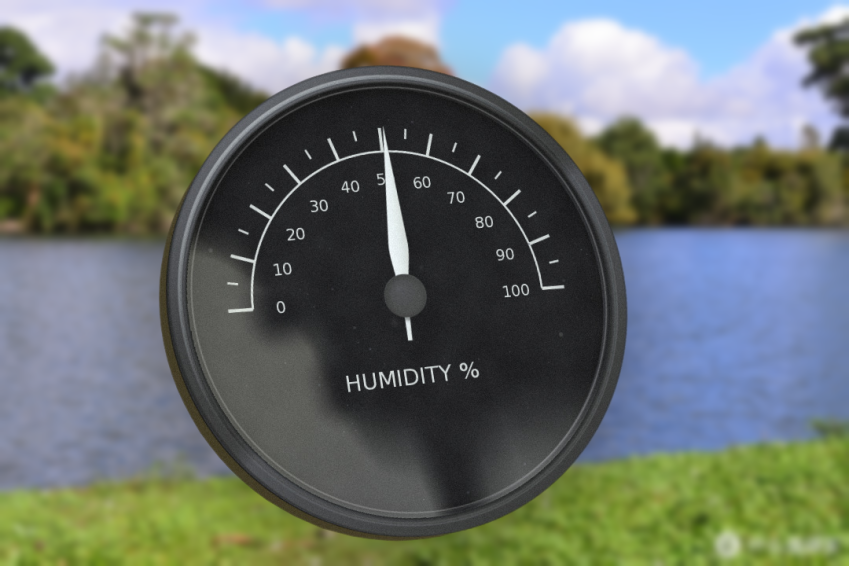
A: **50** %
